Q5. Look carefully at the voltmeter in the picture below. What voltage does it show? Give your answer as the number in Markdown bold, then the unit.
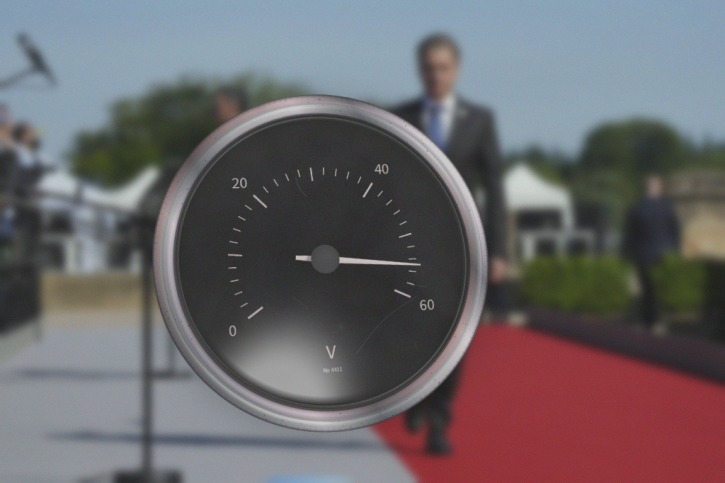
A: **55** V
